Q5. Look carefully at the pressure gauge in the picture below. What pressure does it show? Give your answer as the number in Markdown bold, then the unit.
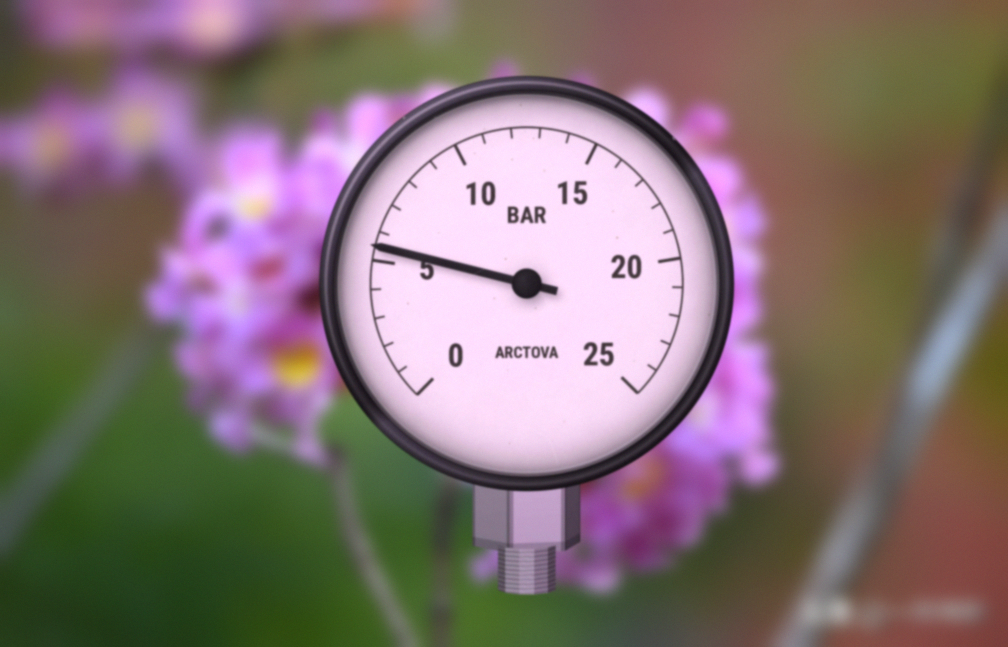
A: **5.5** bar
